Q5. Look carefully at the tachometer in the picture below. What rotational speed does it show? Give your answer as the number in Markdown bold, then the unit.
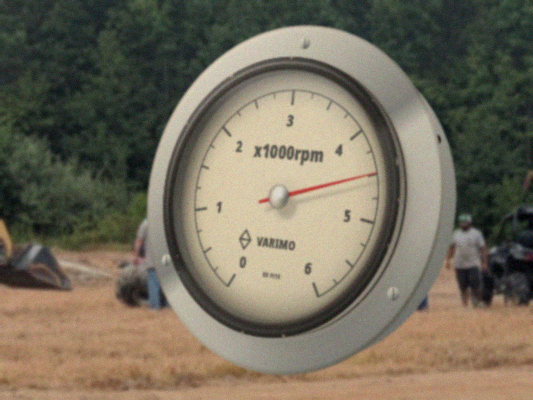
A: **4500** rpm
